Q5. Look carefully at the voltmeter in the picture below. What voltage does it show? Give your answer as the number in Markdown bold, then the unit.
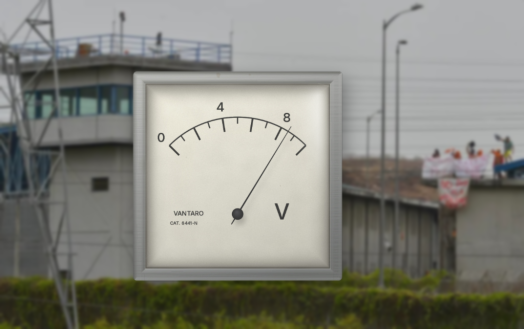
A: **8.5** V
